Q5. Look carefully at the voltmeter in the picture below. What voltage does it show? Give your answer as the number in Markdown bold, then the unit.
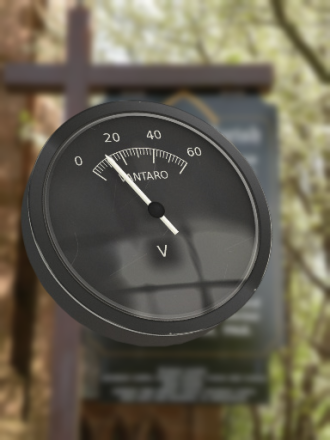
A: **10** V
